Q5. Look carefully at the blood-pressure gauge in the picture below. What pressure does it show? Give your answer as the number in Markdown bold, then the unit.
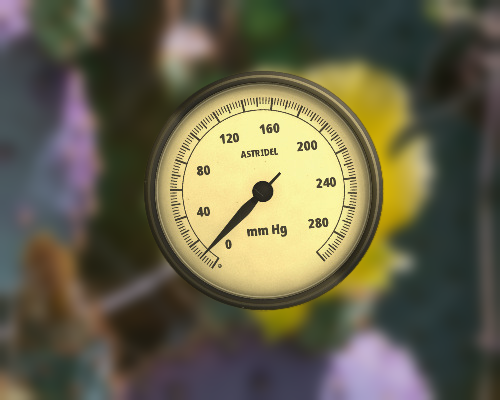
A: **10** mmHg
